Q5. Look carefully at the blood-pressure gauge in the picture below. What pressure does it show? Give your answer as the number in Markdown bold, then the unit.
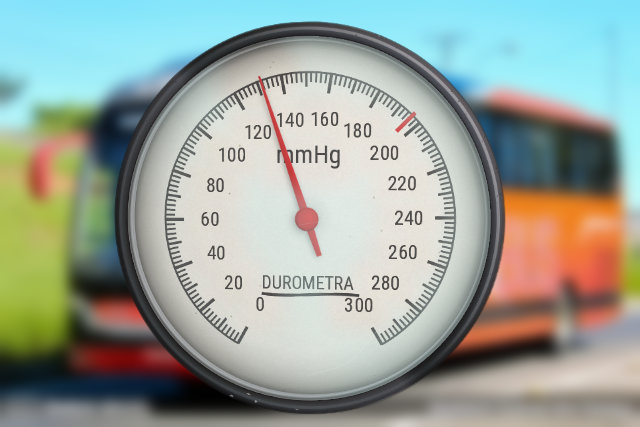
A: **132** mmHg
